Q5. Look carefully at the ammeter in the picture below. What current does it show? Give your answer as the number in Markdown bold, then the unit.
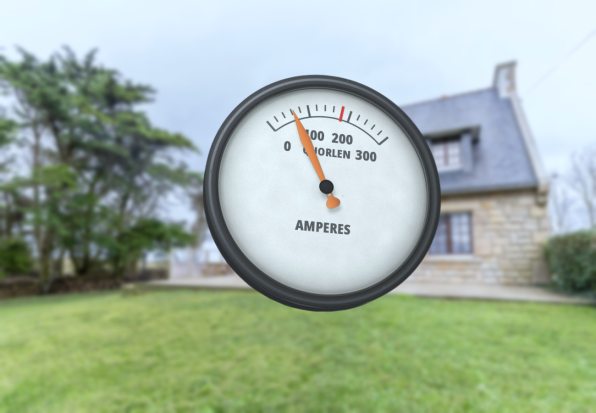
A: **60** A
